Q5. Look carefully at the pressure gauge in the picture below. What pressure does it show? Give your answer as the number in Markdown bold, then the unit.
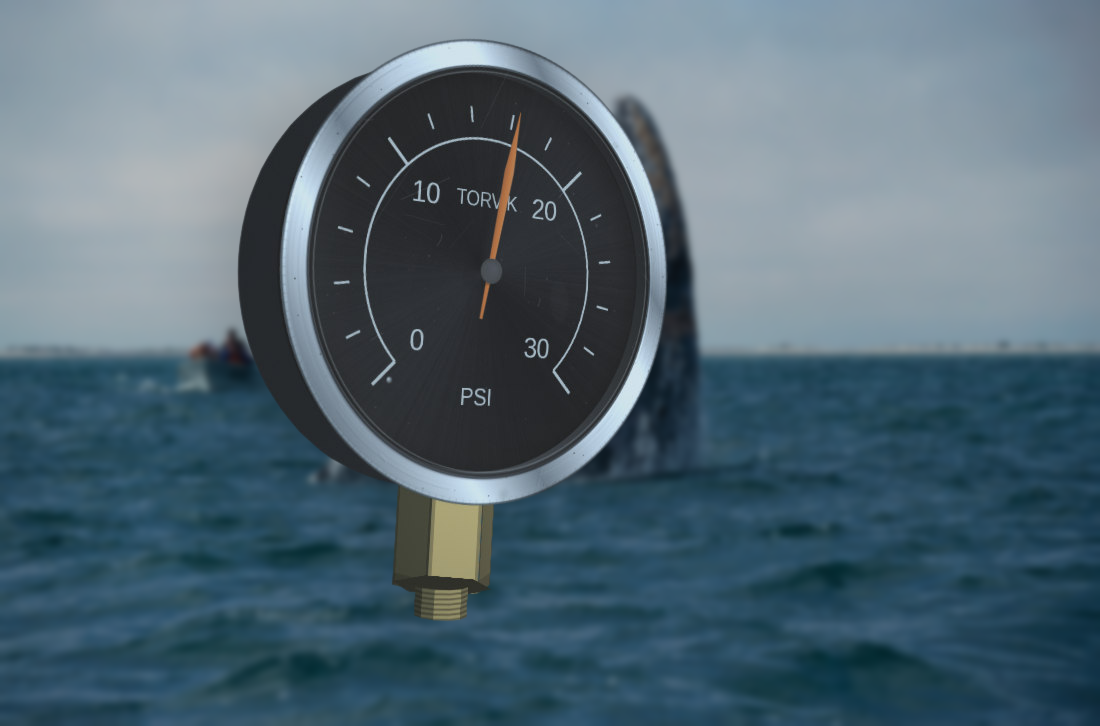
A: **16** psi
